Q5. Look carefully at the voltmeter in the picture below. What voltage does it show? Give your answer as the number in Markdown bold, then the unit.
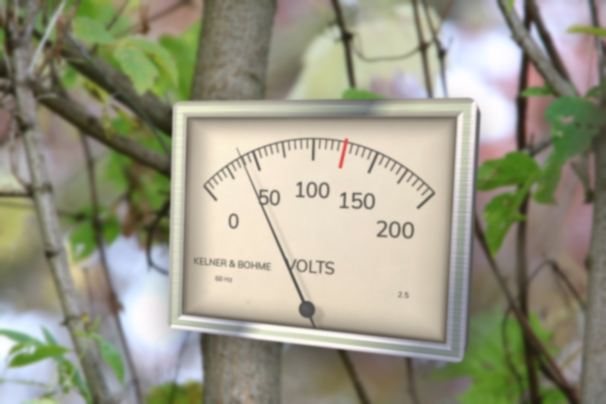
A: **40** V
